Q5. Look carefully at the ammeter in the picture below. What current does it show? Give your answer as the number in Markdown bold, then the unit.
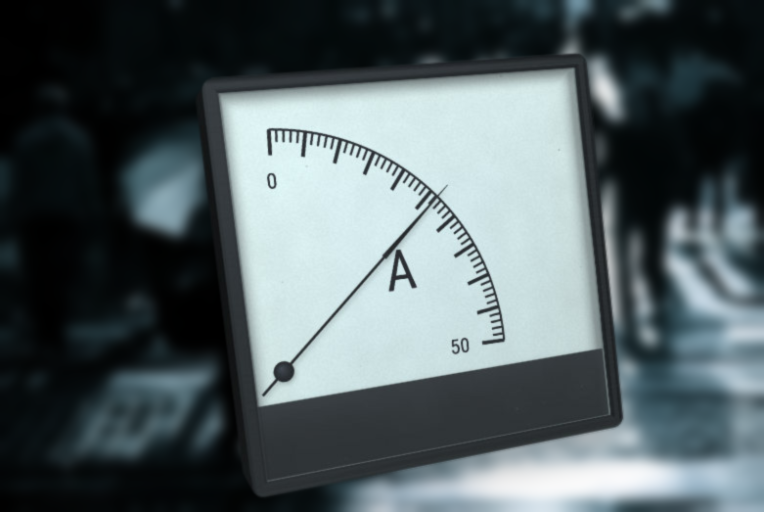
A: **26** A
